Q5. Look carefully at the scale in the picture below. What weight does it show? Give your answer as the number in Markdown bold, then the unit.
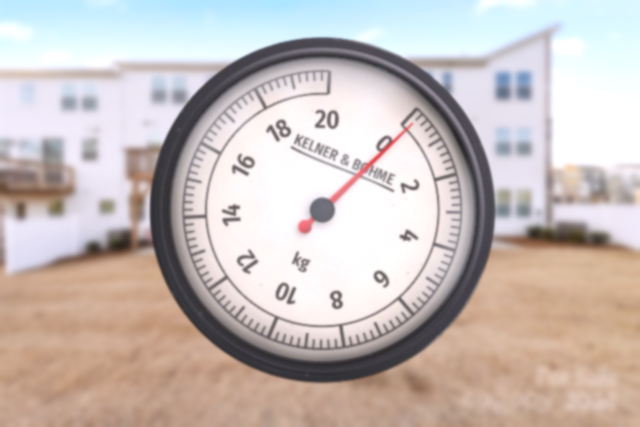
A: **0.2** kg
